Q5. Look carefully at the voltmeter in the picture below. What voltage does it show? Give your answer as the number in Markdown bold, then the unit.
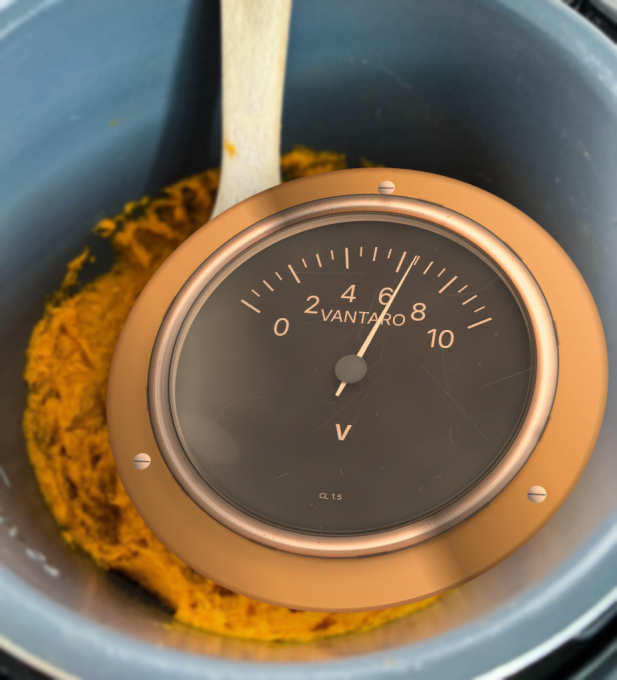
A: **6.5** V
